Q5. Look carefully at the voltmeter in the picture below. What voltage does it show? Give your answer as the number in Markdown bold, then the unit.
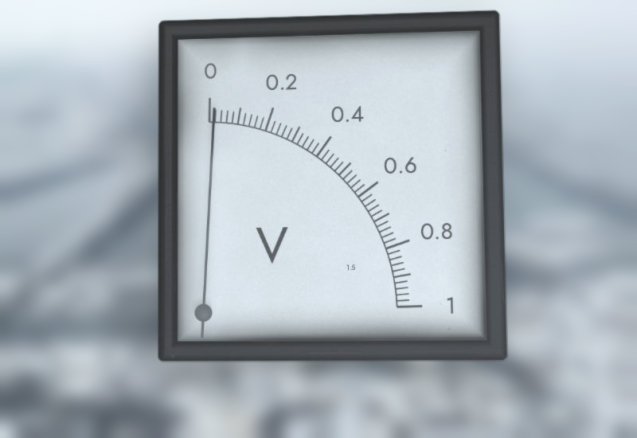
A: **0.02** V
